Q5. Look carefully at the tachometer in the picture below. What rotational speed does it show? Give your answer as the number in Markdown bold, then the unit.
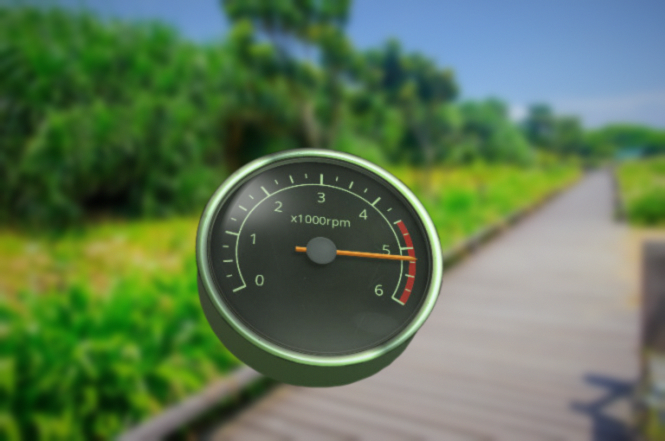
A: **5250** rpm
